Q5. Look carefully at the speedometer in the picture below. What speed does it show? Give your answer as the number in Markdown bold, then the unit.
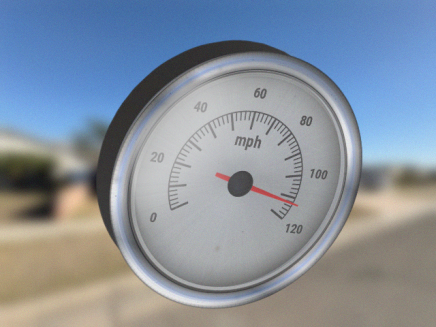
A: **112** mph
